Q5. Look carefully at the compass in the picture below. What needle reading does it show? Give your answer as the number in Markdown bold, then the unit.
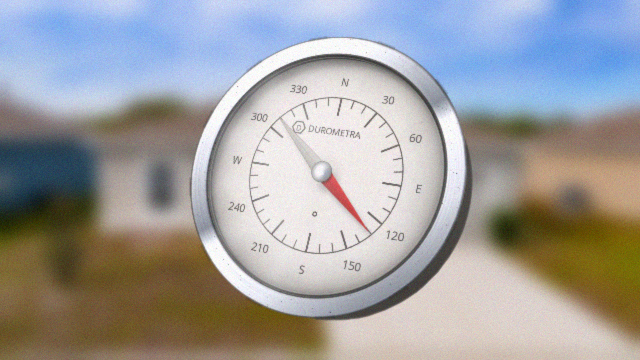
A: **130** °
